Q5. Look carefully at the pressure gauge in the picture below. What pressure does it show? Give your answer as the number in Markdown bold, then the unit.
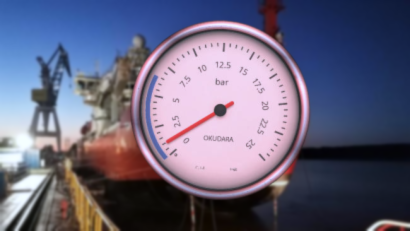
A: **1** bar
